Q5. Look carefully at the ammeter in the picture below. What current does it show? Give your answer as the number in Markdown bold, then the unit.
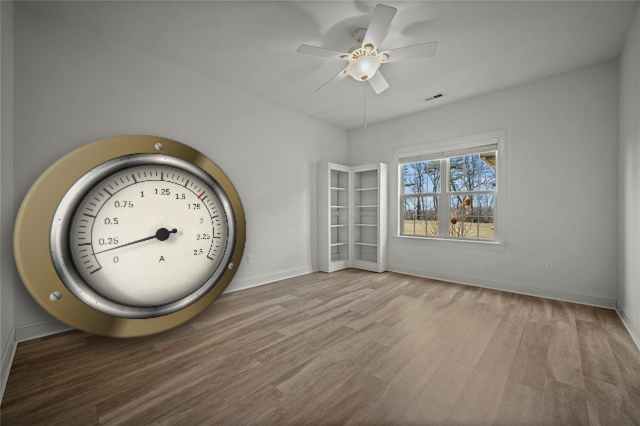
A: **0.15** A
